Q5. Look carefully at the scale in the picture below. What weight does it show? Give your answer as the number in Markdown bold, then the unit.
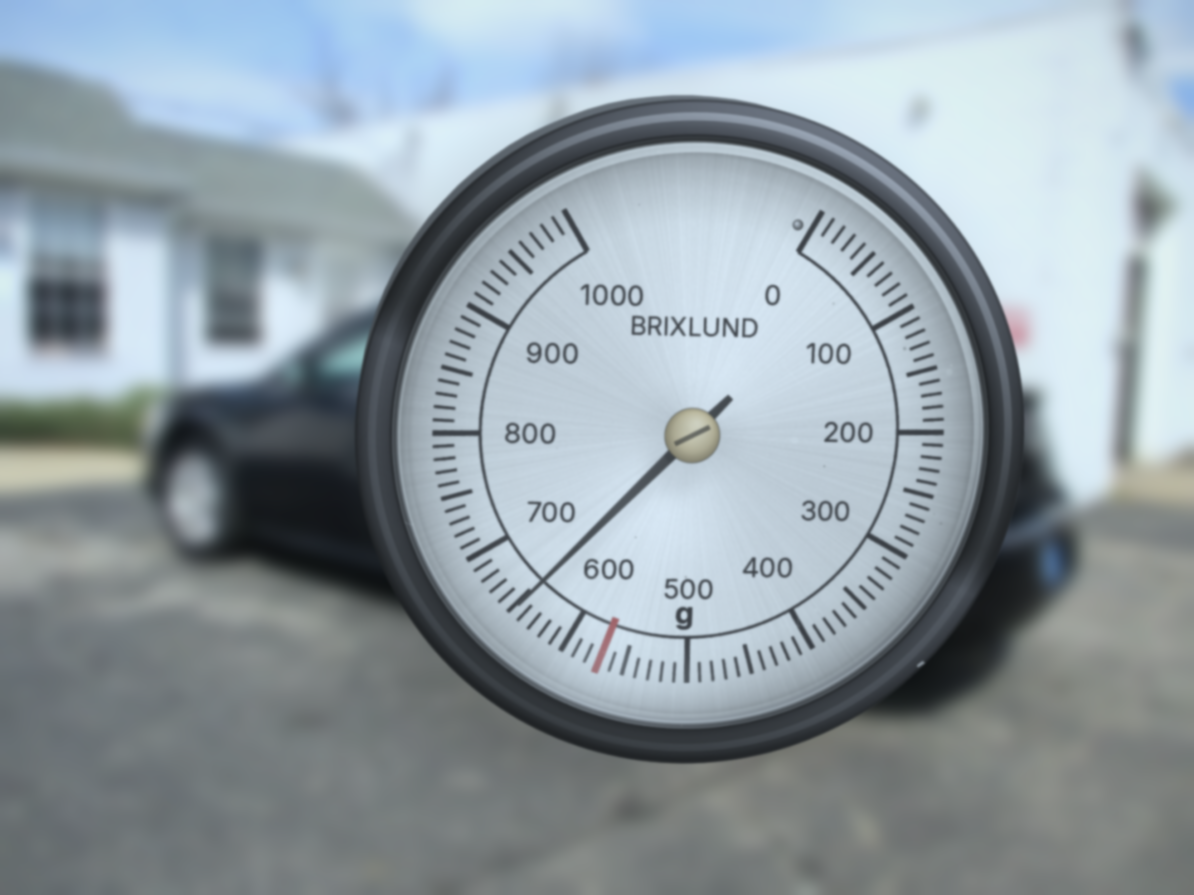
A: **650** g
